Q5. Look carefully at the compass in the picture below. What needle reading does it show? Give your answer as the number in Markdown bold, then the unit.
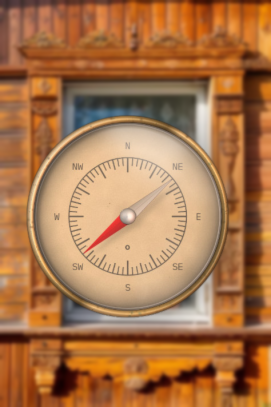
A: **230** °
